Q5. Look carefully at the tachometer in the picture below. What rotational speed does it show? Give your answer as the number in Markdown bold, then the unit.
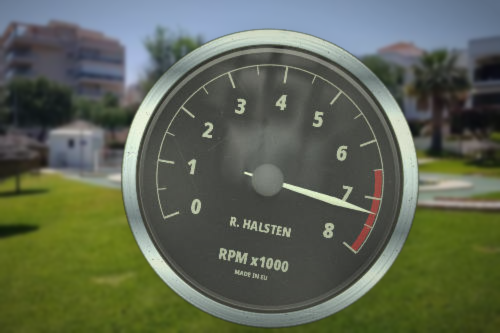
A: **7250** rpm
